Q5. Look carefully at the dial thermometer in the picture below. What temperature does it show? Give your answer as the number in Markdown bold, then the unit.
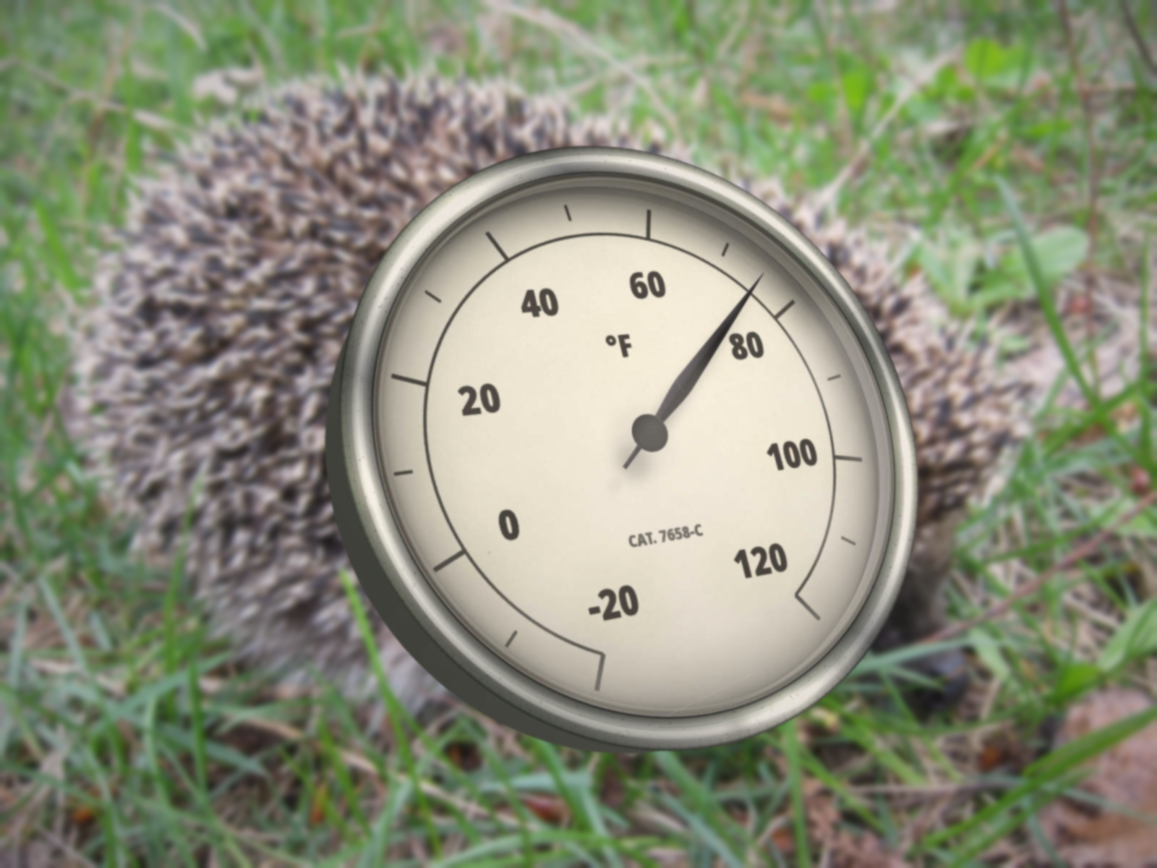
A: **75** °F
